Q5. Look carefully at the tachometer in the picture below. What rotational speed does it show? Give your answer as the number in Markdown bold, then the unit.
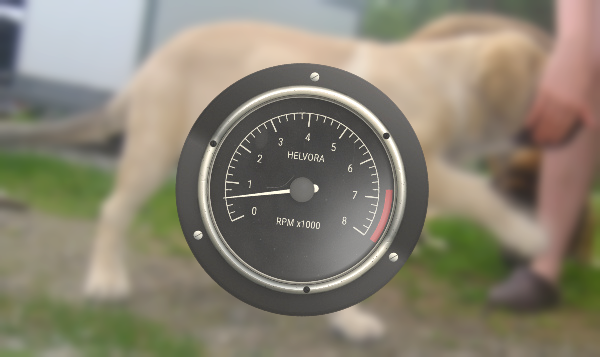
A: **600** rpm
